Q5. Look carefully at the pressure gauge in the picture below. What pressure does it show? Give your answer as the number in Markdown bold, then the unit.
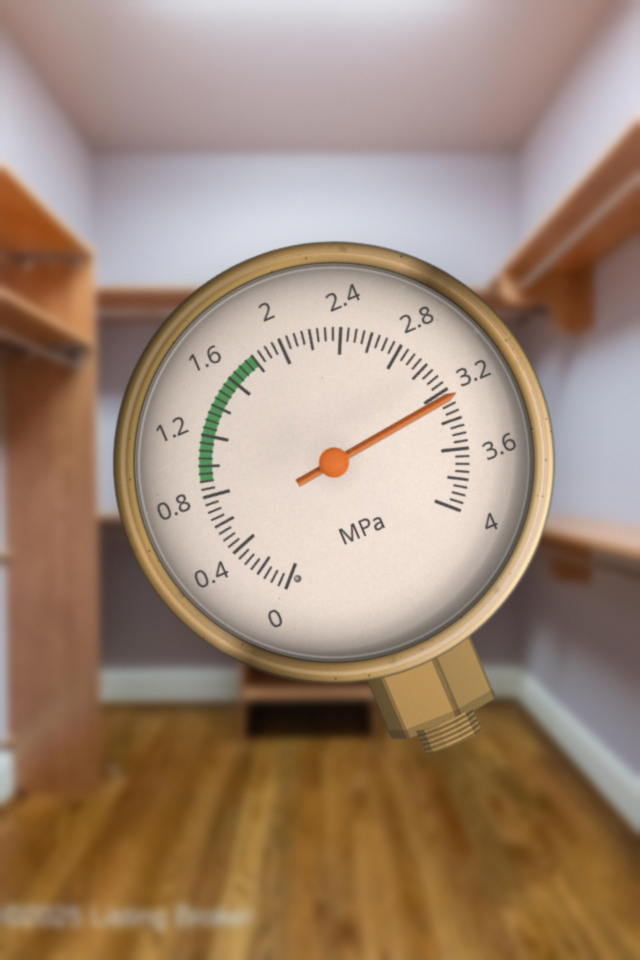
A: **3.25** MPa
